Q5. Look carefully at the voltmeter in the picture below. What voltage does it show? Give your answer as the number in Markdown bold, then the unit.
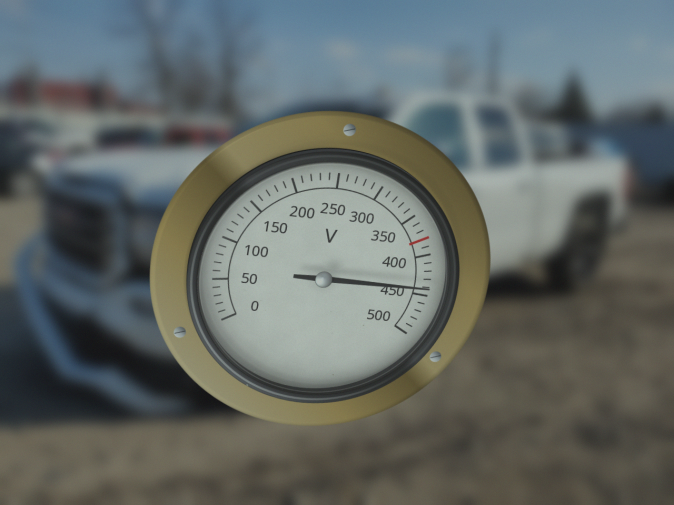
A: **440** V
